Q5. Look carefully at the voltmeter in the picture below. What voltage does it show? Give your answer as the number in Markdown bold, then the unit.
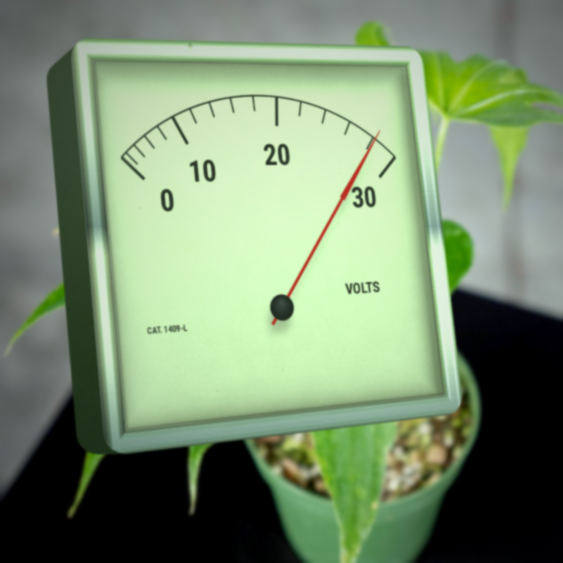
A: **28** V
